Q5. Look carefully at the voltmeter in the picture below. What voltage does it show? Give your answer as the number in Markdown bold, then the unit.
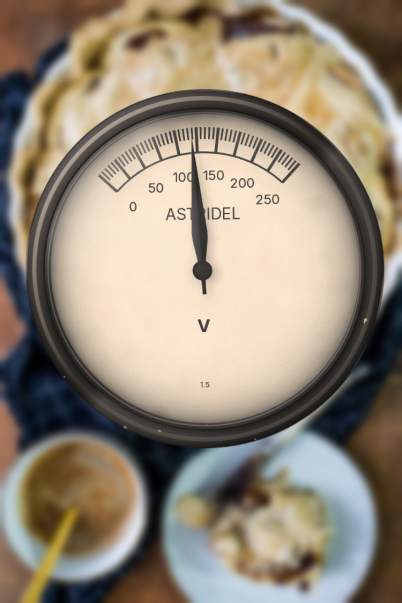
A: **120** V
